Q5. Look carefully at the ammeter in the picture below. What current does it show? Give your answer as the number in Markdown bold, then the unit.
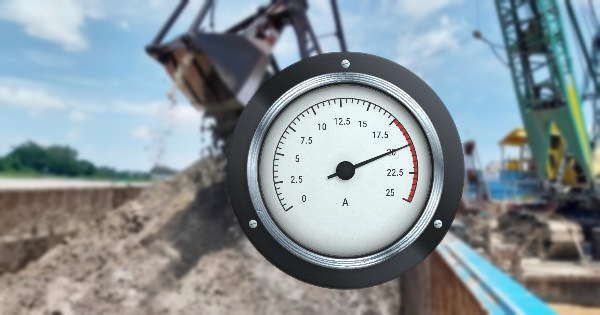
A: **20** A
